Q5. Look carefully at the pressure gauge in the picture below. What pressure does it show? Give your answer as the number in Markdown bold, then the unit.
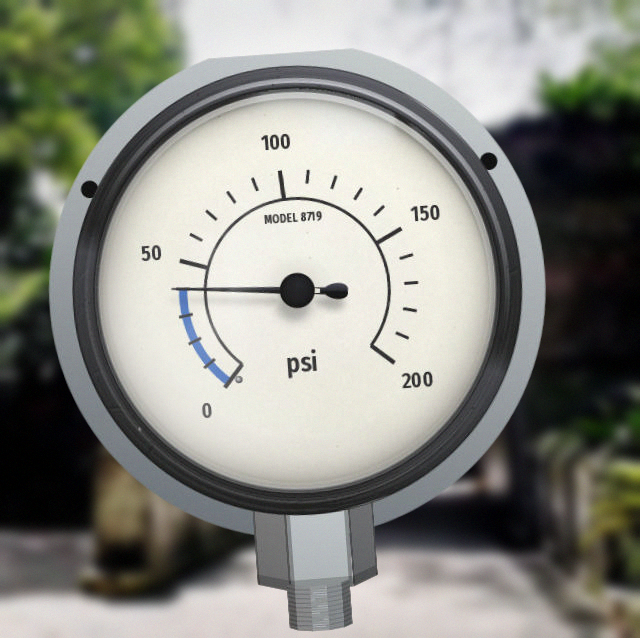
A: **40** psi
